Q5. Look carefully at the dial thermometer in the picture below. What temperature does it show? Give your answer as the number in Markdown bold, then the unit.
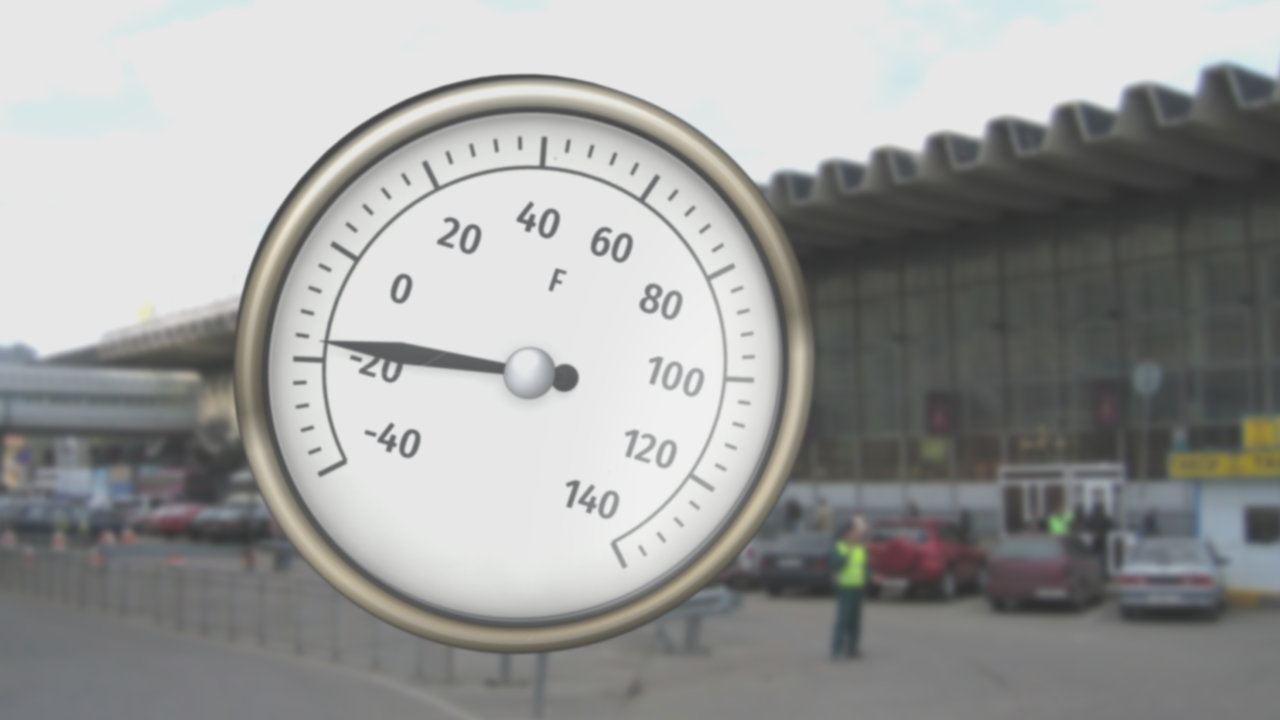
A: **-16** °F
